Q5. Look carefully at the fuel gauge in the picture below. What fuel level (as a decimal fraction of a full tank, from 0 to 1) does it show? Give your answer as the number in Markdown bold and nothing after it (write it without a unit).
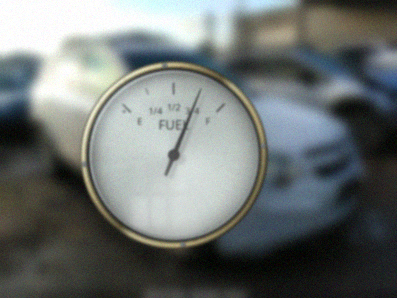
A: **0.75**
